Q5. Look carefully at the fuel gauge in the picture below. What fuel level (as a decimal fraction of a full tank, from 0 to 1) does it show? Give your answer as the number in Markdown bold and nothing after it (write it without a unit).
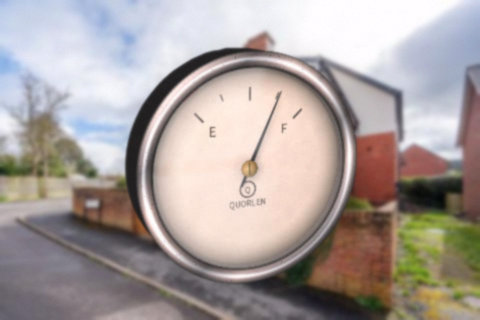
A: **0.75**
